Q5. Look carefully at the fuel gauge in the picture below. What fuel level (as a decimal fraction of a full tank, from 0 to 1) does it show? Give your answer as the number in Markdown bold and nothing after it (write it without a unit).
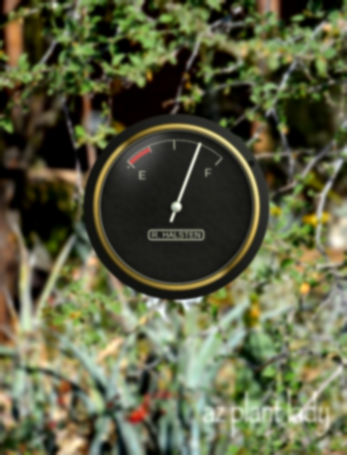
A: **0.75**
